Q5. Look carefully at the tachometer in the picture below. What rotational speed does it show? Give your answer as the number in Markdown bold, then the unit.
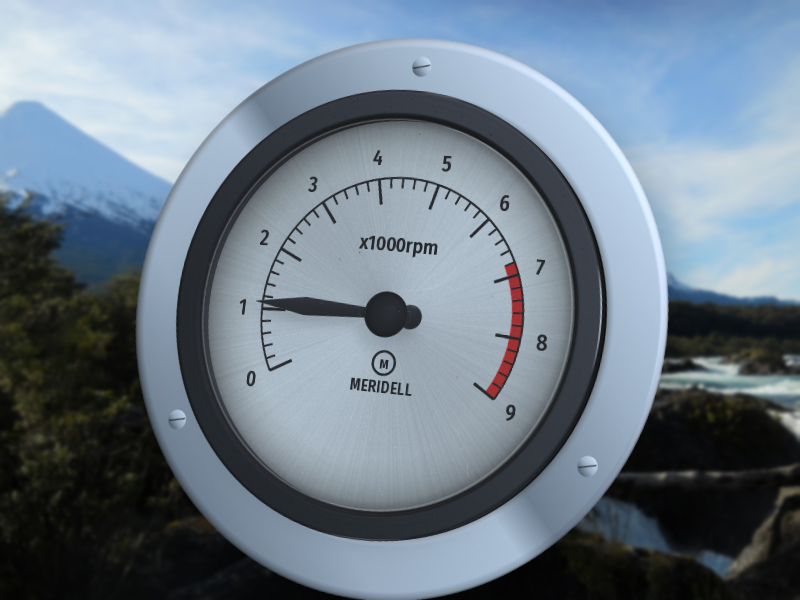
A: **1100** rpm
